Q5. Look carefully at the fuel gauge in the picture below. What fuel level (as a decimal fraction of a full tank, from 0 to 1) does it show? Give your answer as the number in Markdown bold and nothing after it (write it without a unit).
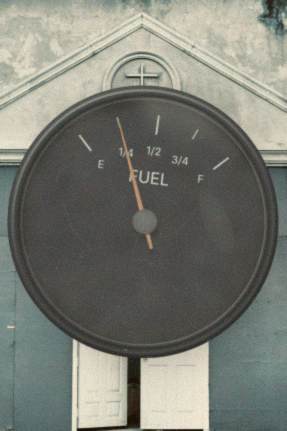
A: **0.25**
